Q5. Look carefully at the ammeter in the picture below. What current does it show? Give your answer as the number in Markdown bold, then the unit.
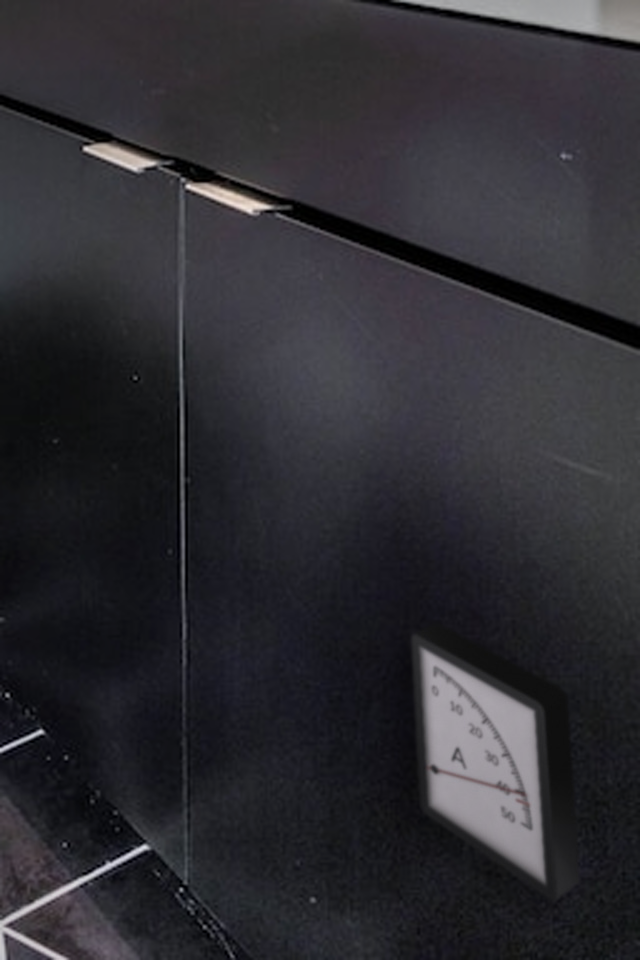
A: **40** A
